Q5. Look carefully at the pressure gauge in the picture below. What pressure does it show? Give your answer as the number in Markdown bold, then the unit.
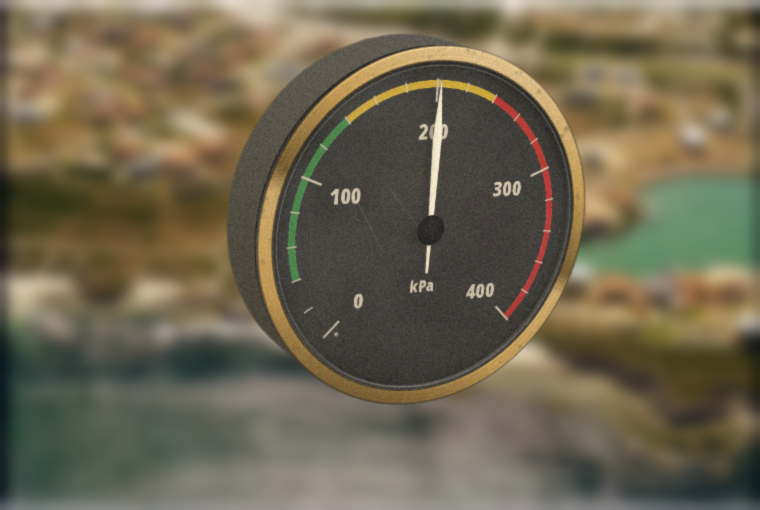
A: **200** kPa
